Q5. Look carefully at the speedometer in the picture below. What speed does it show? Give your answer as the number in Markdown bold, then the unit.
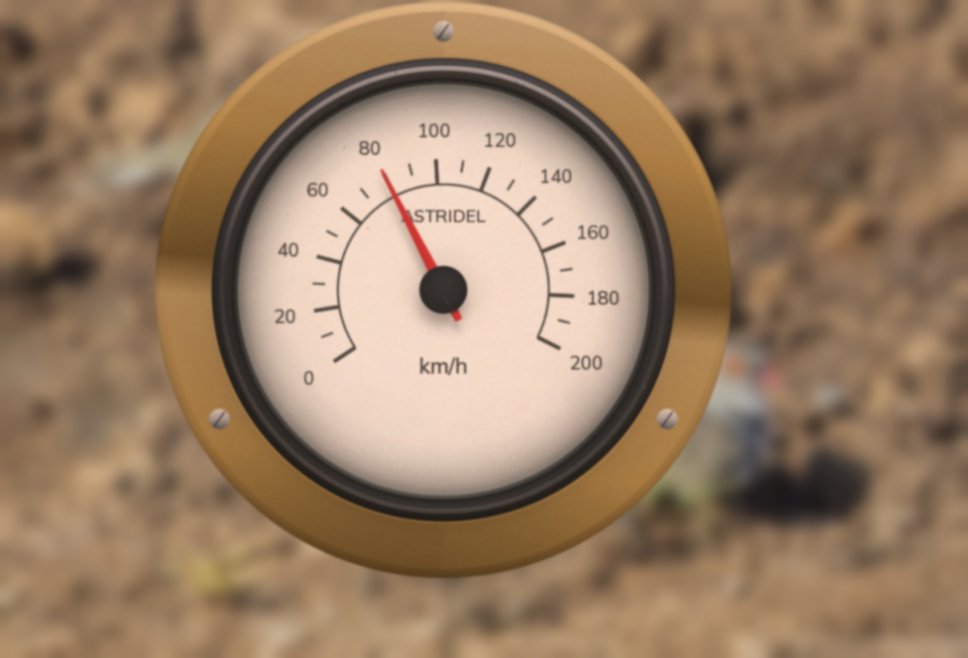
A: **80** km/h
